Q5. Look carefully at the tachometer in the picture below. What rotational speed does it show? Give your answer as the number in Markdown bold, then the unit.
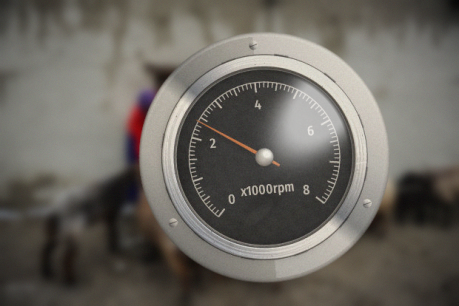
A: **2400** rpm
